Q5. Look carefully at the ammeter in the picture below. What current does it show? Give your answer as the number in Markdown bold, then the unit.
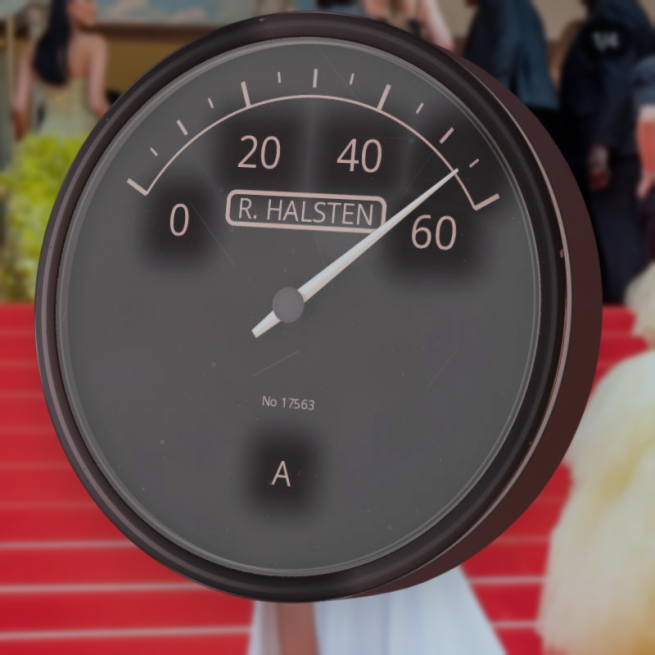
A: **55** A
